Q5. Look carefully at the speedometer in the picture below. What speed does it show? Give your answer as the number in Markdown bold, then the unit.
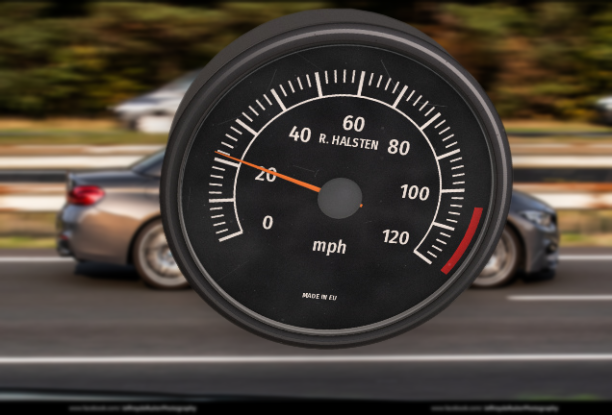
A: **22** mph
